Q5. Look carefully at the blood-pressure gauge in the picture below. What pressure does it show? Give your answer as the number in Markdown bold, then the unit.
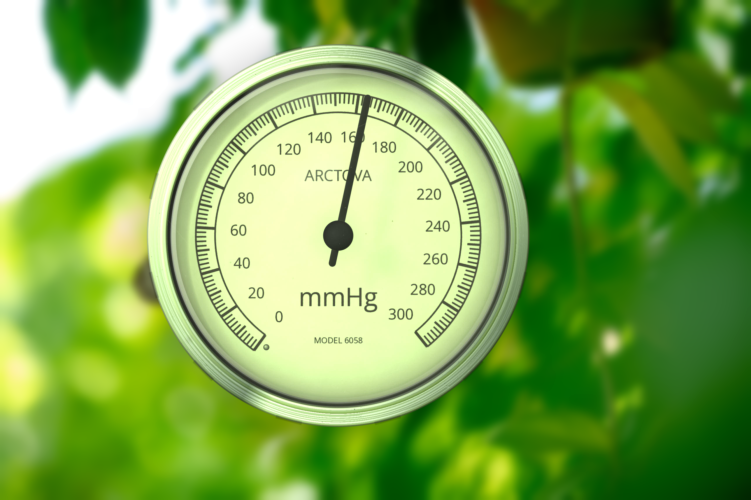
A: **164** mmHg
